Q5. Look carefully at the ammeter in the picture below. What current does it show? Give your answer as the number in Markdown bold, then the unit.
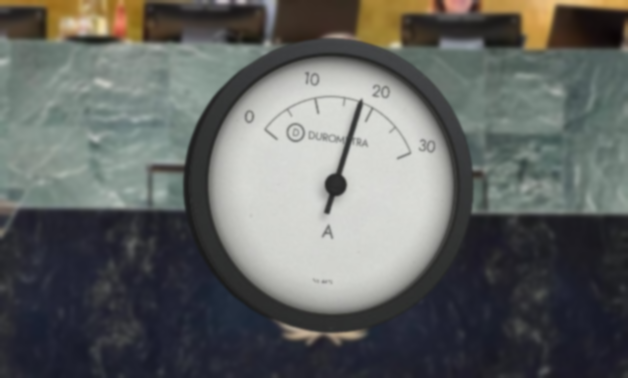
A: **17.5** A
